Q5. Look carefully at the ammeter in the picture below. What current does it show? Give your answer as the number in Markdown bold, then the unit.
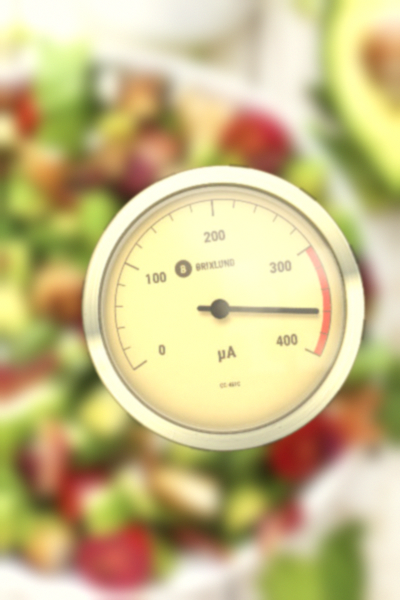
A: **360** µA
